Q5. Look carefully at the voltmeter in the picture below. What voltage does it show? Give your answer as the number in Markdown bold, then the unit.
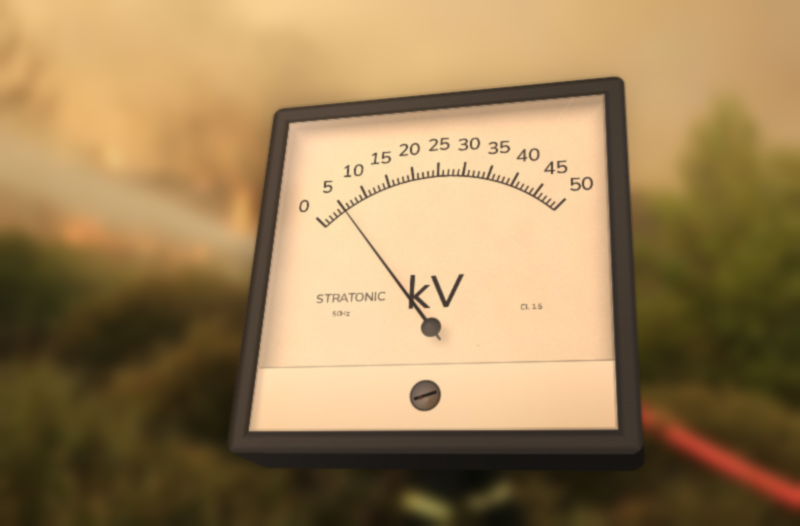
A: **5** kV
